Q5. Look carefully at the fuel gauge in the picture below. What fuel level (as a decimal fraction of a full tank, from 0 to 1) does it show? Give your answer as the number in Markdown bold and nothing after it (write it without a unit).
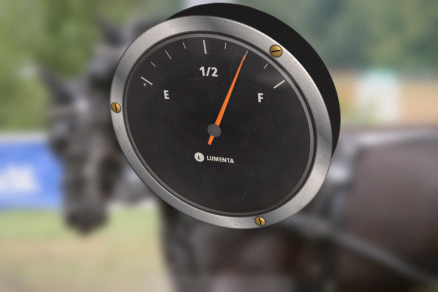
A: **0.75**
